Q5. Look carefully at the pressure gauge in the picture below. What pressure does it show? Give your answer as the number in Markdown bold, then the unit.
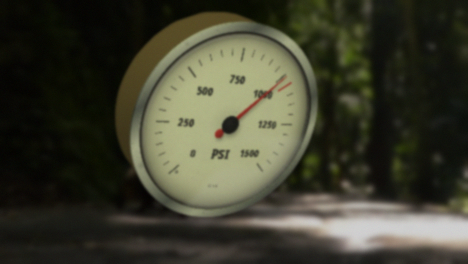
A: **1000** psi
